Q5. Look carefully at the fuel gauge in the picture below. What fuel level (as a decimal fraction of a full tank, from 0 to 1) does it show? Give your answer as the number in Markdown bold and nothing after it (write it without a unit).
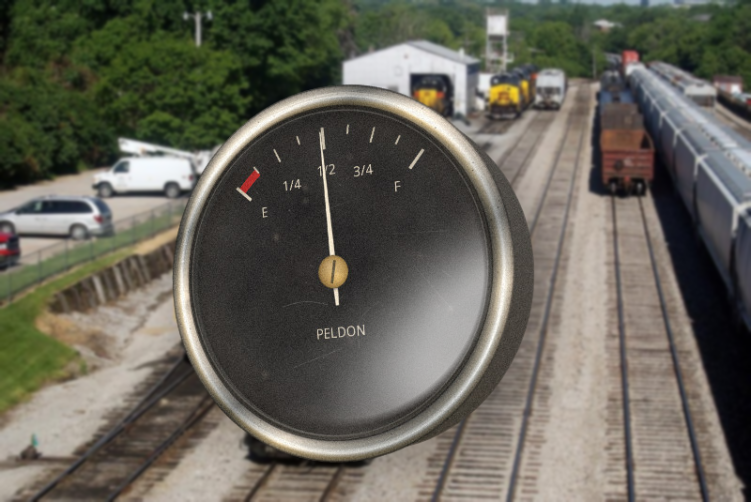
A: **0.5**
